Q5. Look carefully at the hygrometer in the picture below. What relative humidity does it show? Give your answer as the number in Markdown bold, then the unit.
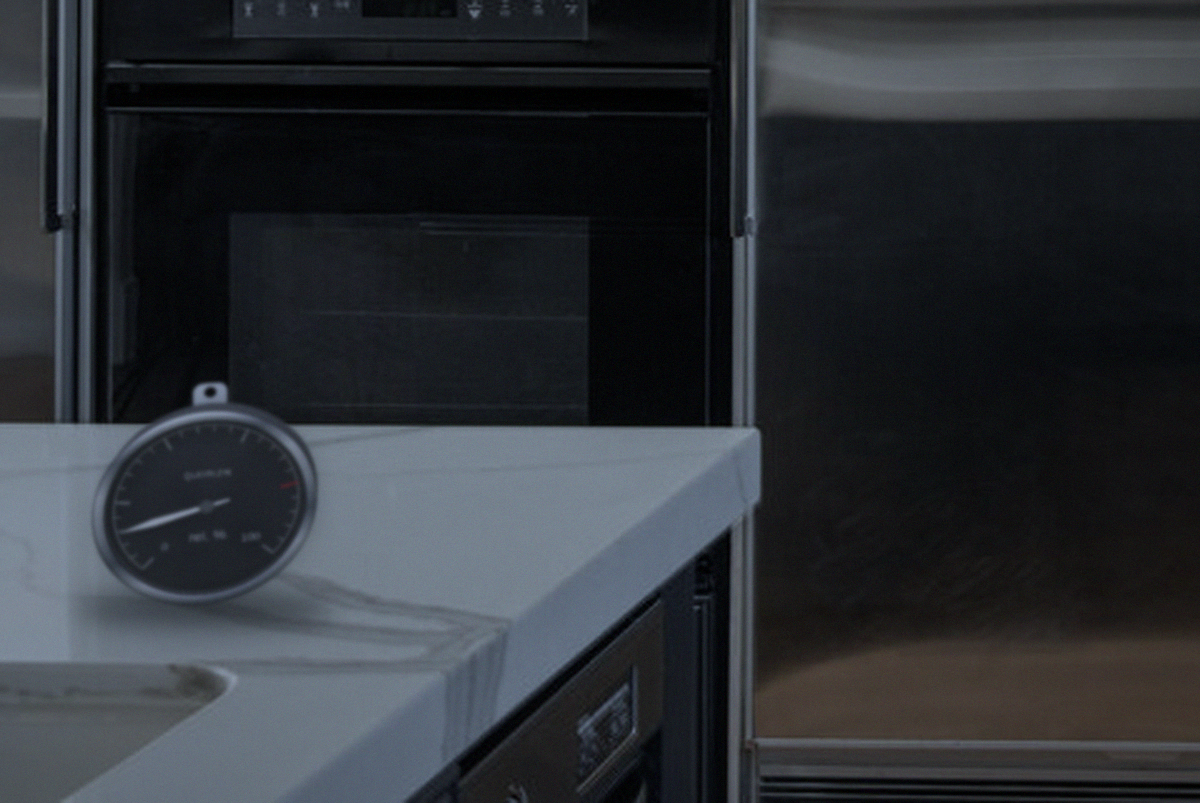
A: **12** %
